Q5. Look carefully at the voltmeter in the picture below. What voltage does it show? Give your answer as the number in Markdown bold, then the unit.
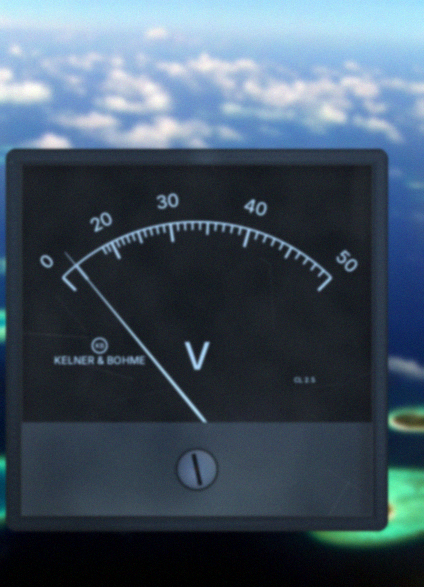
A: **10** V
